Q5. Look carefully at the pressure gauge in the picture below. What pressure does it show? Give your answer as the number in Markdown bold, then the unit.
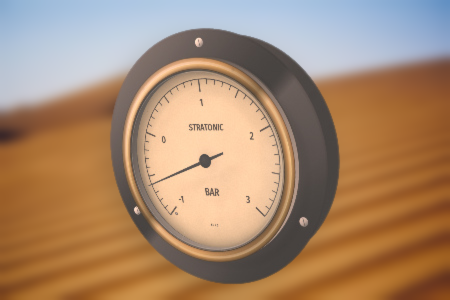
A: **-0.6** bar
